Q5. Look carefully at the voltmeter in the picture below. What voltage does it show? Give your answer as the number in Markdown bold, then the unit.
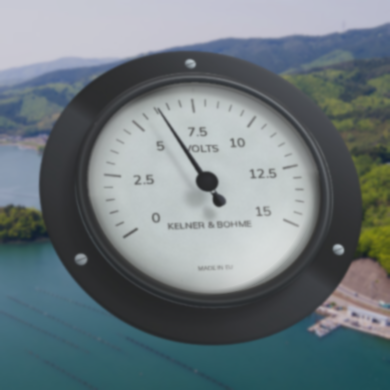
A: **6** V
